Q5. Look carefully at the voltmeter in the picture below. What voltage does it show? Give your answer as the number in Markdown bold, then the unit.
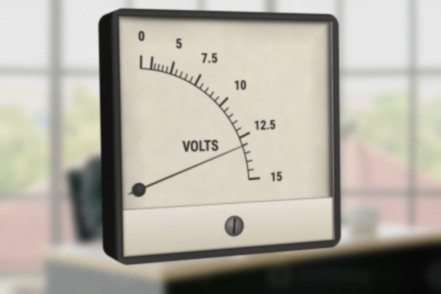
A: **13** V
